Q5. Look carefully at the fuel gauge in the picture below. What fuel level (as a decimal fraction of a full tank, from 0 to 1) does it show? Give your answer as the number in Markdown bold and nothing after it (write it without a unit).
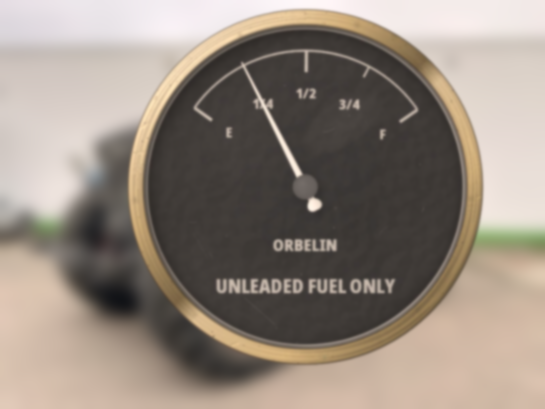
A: **0.25**
